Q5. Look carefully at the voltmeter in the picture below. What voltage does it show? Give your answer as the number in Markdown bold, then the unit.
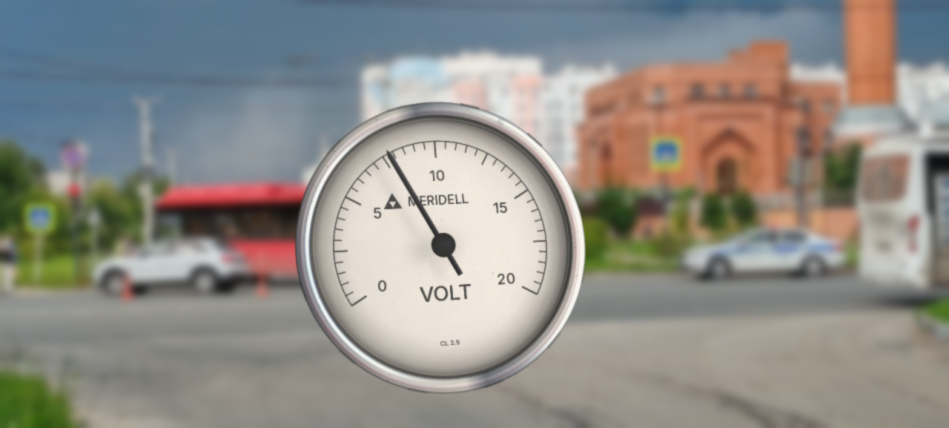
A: **7.75** V
